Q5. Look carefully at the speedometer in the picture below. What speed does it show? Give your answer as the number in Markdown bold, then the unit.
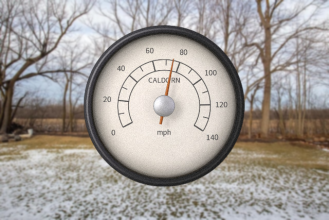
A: **75** mph
